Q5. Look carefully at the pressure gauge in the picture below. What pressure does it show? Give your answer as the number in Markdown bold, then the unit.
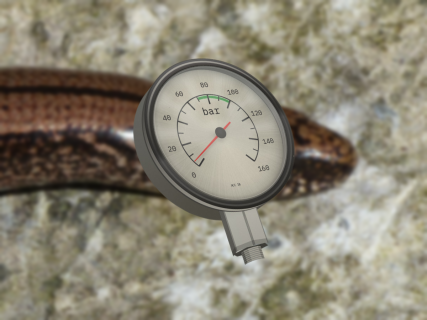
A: **5** bar
